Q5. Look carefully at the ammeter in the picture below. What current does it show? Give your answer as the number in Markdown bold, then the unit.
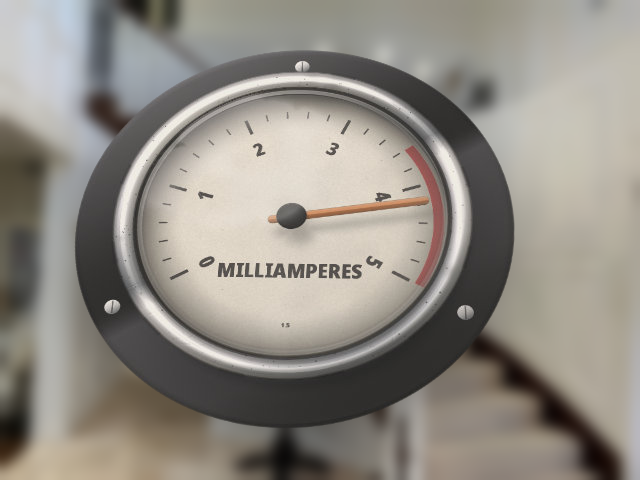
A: **4.2** mA
